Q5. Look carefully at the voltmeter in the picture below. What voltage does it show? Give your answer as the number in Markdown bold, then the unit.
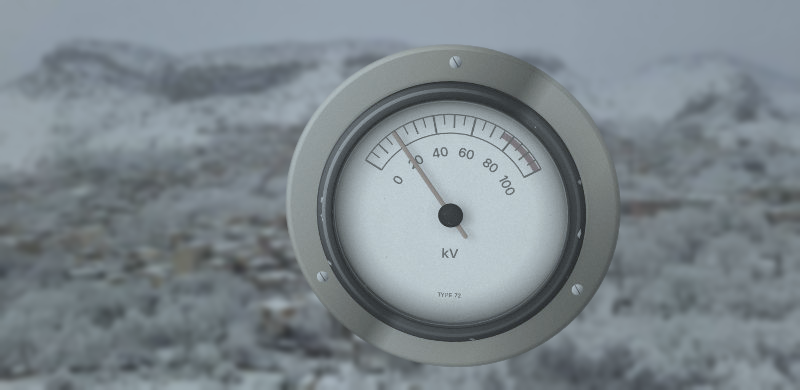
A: **20** kV
